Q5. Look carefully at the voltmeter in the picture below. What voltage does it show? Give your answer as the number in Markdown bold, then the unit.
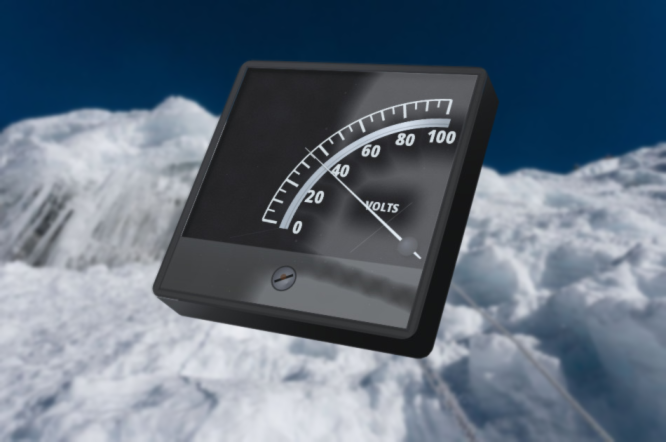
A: **35** V
